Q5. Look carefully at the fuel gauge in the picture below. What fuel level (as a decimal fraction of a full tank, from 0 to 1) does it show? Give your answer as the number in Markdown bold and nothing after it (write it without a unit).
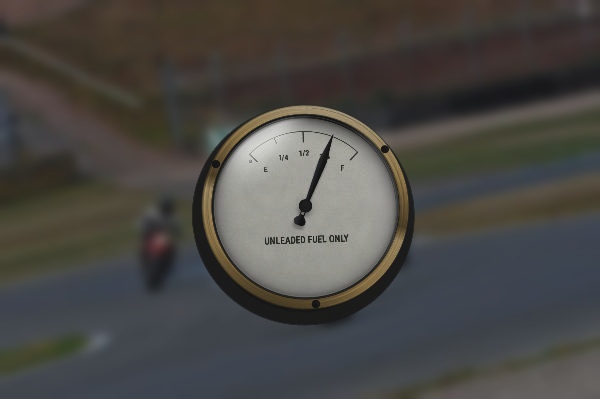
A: **0.75**
